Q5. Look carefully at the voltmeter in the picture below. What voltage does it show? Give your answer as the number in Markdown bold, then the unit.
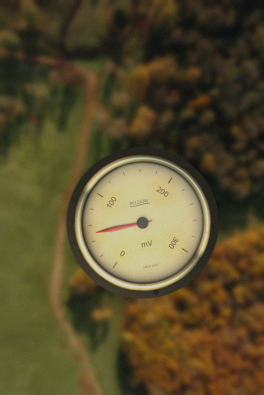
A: **50** mV
